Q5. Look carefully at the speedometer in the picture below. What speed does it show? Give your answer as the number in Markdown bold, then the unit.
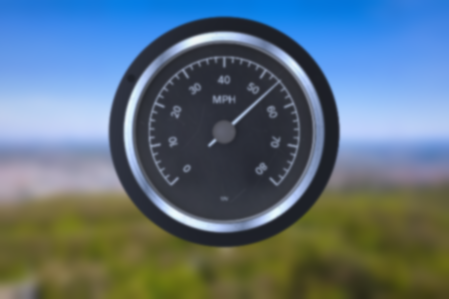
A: **54** mph
